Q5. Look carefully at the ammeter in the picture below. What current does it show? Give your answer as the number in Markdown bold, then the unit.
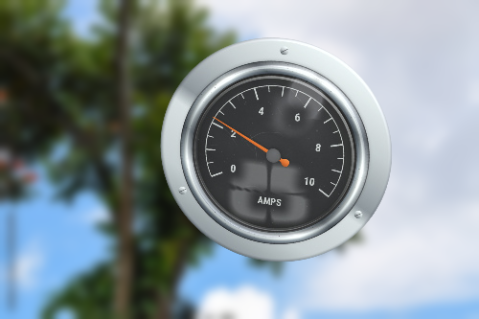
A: **2.25** A
